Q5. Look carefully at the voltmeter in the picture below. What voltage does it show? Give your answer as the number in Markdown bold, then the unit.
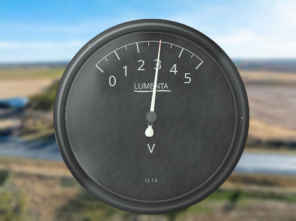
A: **3** V
